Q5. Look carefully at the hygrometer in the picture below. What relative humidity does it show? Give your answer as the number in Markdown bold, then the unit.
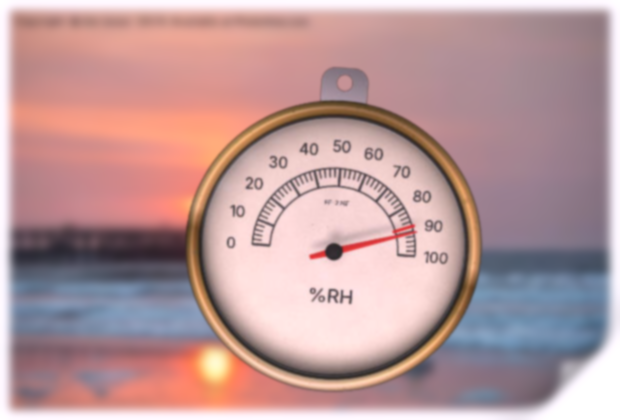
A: **90** %
